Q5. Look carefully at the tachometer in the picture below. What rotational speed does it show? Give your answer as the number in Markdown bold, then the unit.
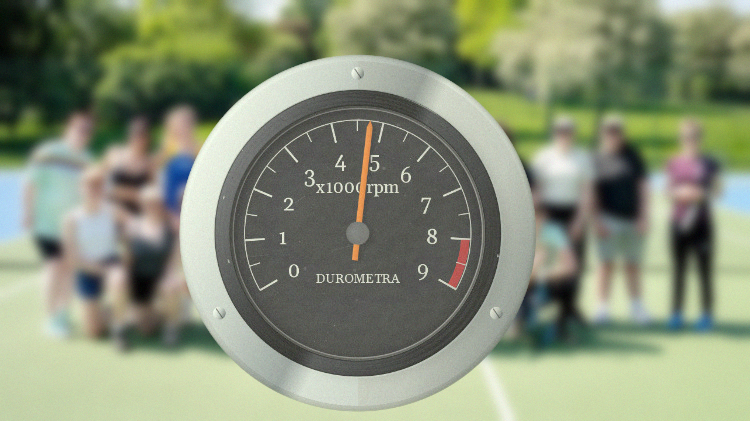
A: **4750** rpm
